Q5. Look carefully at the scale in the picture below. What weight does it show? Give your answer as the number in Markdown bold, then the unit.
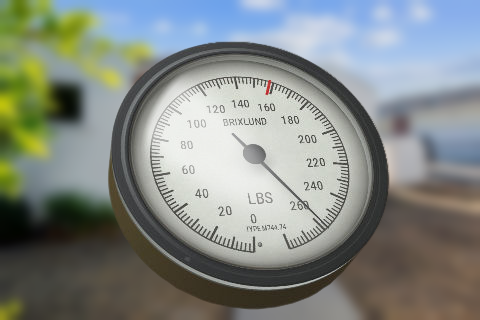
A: **260** lb
